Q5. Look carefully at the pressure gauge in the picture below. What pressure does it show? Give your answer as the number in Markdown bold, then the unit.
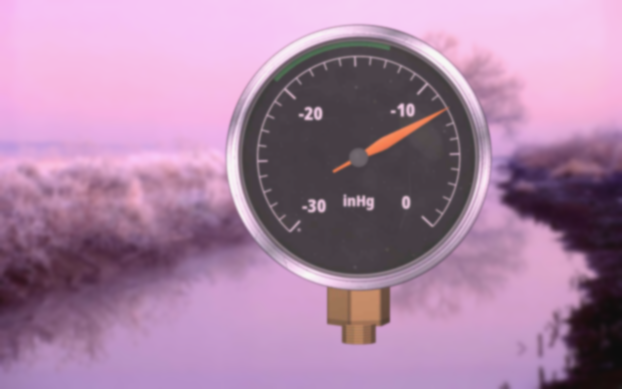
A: **-8** inHg
